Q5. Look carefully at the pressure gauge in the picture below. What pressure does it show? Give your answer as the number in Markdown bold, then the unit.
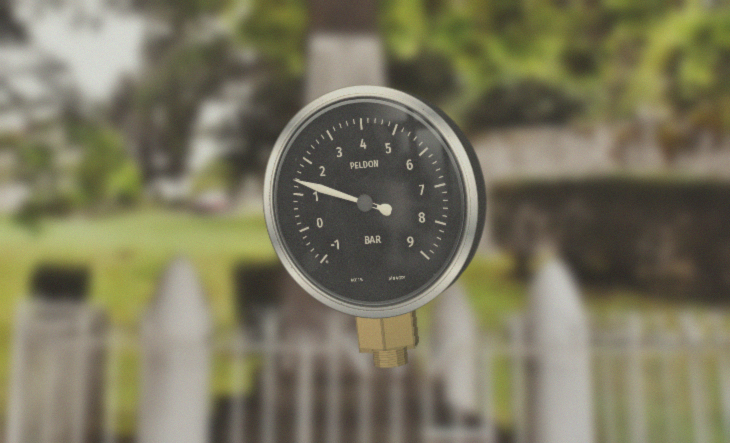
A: **1.4** bar
